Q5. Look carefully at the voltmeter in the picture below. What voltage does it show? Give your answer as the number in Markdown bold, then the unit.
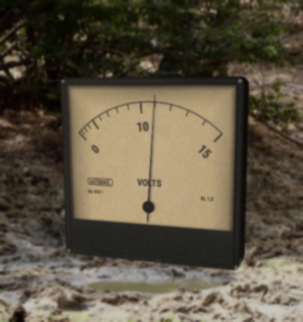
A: **11** V
